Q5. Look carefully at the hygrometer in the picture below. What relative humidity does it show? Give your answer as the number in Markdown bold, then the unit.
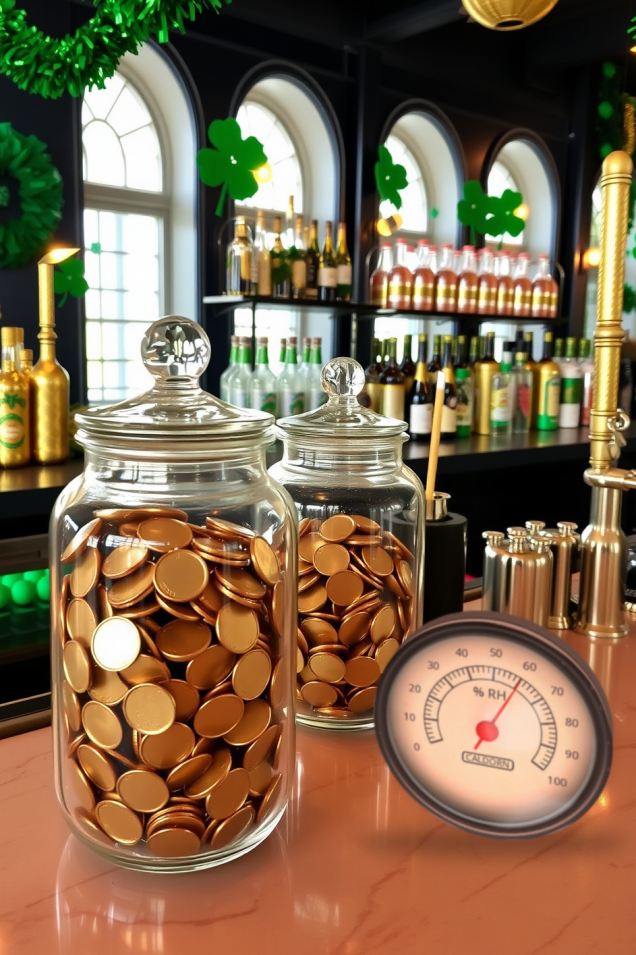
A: **60** %
